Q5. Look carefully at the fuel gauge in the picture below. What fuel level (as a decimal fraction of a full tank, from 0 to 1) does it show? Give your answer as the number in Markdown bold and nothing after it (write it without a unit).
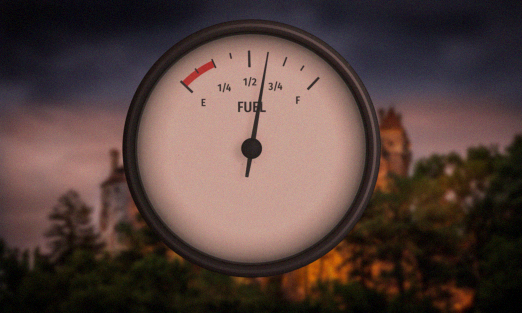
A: **0.625**
